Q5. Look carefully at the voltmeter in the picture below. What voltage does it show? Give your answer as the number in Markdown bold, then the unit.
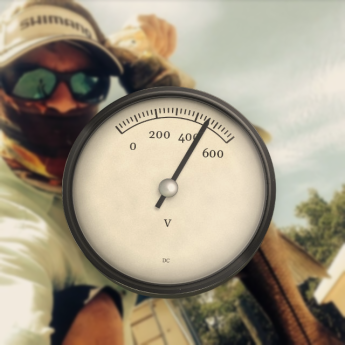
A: **460** V
